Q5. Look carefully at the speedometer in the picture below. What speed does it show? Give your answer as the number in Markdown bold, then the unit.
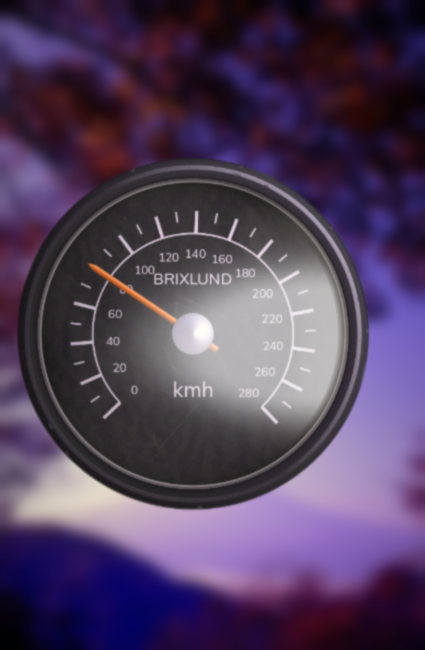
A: **80** km/h
